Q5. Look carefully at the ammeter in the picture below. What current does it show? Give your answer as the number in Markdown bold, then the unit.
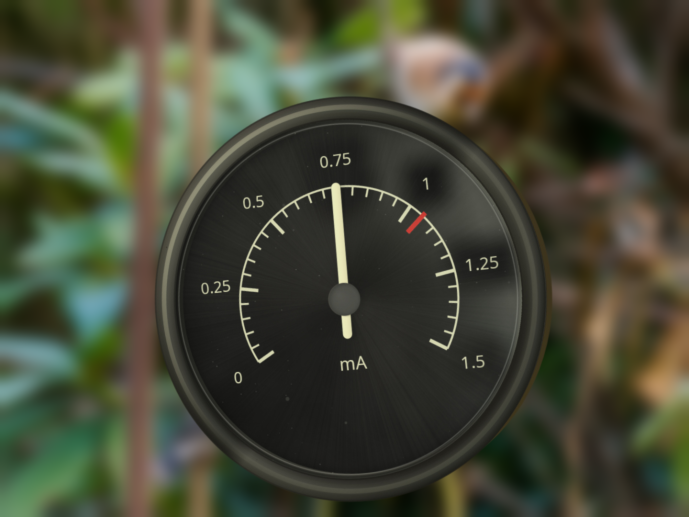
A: **0.75** mA
